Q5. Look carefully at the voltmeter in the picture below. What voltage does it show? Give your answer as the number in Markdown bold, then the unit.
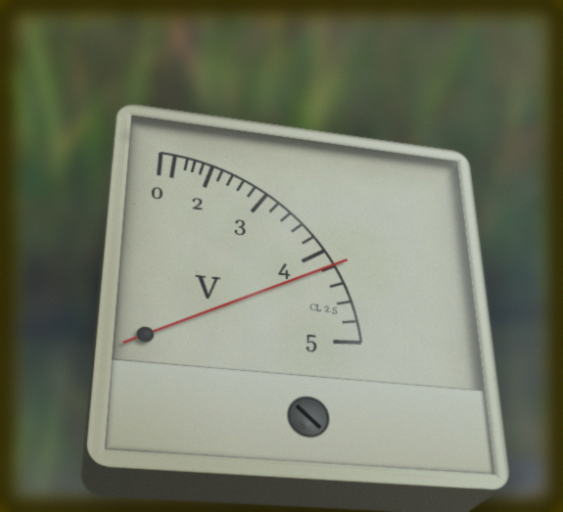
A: **4.2** V
